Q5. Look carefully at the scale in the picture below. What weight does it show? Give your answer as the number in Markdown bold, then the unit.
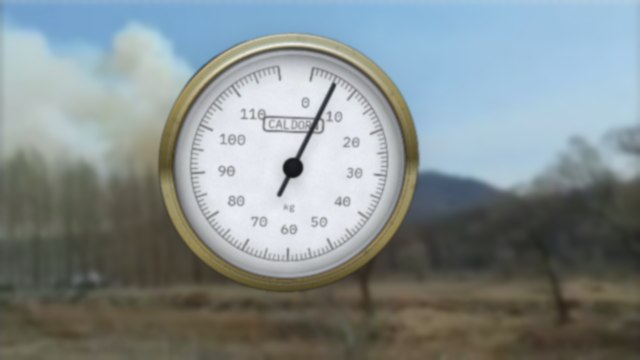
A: **5** kg
